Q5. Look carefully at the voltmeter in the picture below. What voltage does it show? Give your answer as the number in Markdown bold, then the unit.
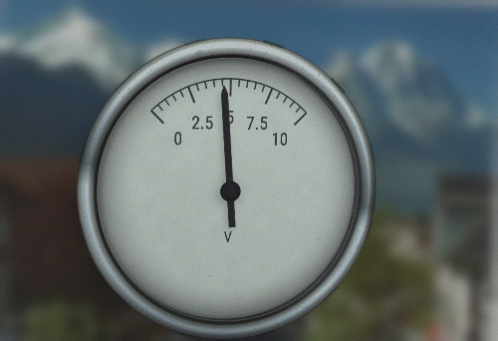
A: **4.5** V
